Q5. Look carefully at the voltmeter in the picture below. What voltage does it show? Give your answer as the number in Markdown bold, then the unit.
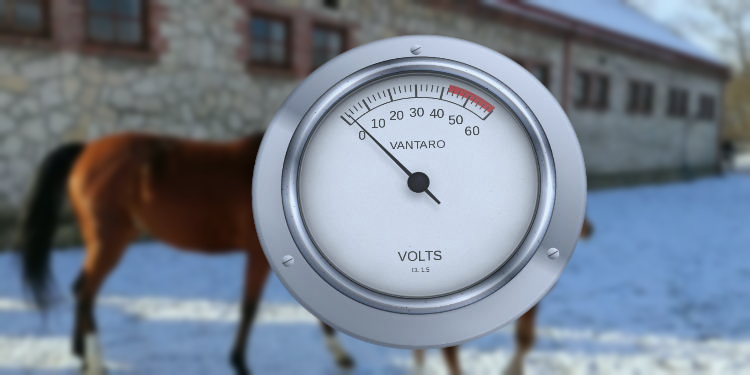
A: **2** V
